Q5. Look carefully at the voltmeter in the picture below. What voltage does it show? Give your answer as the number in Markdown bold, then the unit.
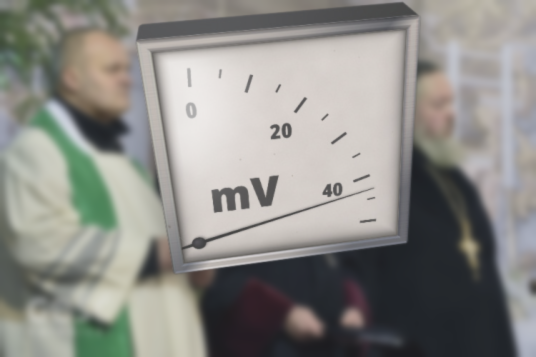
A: **42.5** mV
